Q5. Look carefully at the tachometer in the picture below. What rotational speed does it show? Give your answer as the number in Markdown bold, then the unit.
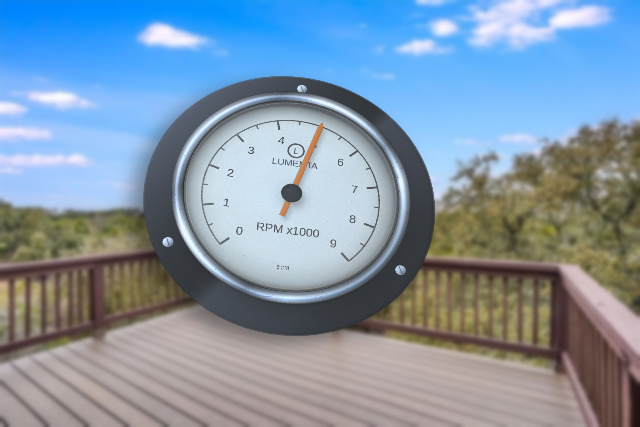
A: **5000** rpm
